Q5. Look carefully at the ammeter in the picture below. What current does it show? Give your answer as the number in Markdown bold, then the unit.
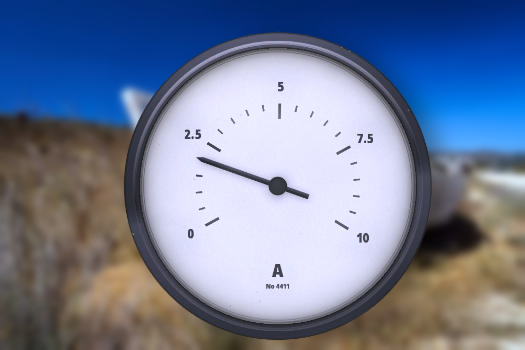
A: **2** A
